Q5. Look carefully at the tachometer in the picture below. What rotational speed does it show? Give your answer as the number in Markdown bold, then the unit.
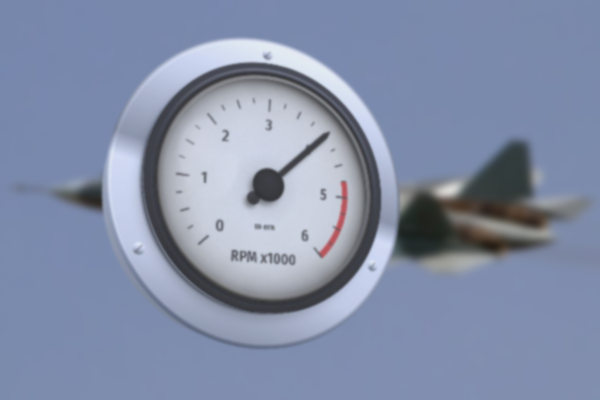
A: **4000** rpm
